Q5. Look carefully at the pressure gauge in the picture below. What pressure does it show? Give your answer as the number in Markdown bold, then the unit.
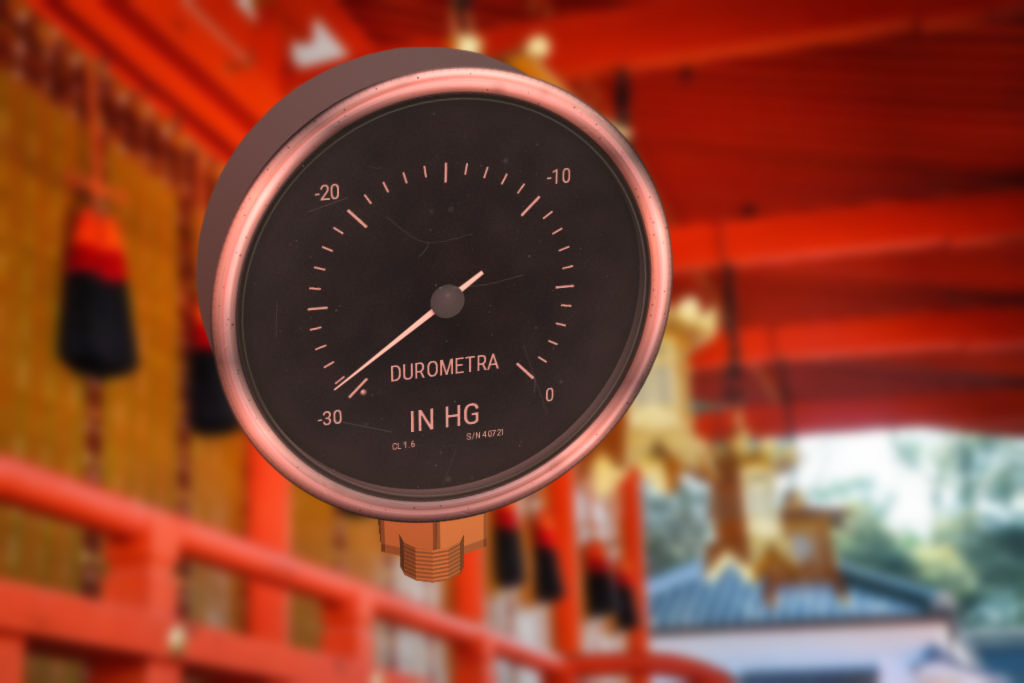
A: **-29** inHg
